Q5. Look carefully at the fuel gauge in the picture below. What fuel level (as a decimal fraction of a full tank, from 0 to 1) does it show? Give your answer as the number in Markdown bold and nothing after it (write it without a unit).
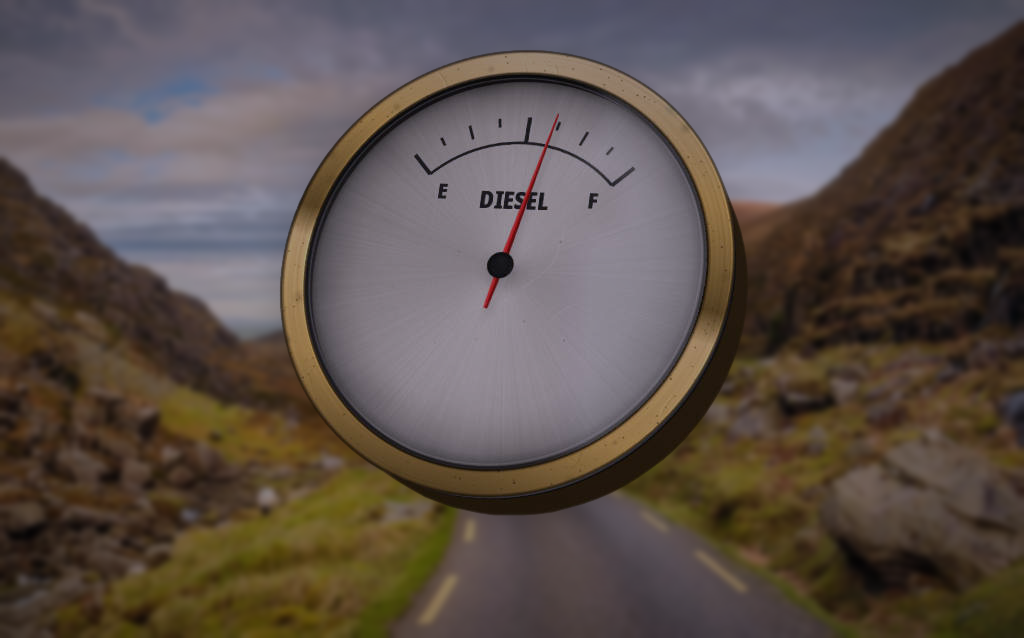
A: **0.625**
